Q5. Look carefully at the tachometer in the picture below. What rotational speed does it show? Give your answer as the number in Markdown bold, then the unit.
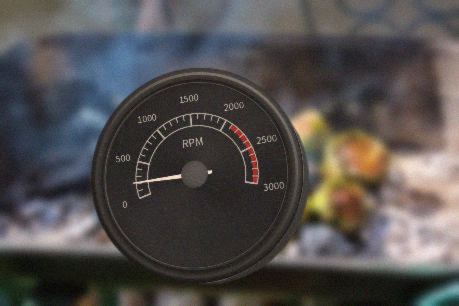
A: **200** rpm
